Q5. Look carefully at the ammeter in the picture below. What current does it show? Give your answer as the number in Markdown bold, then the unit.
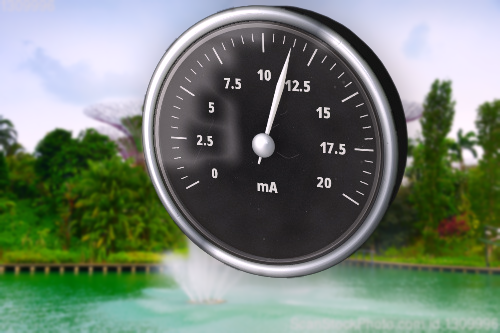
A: **11.5** mA
